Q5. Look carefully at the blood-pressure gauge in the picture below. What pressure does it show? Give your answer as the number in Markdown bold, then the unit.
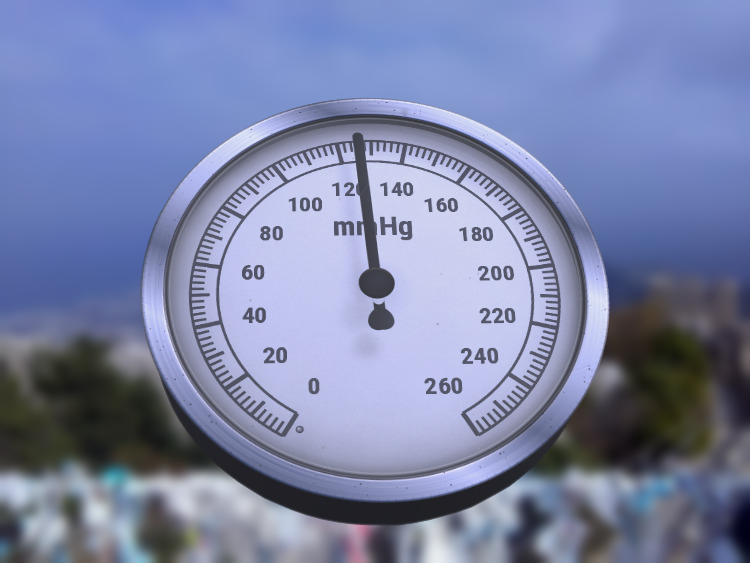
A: **126** mmHg
